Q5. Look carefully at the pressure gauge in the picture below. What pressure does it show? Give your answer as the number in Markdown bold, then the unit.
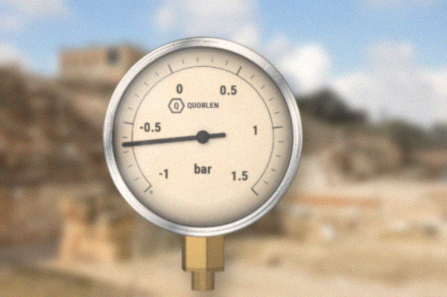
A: **-0.65** bar
